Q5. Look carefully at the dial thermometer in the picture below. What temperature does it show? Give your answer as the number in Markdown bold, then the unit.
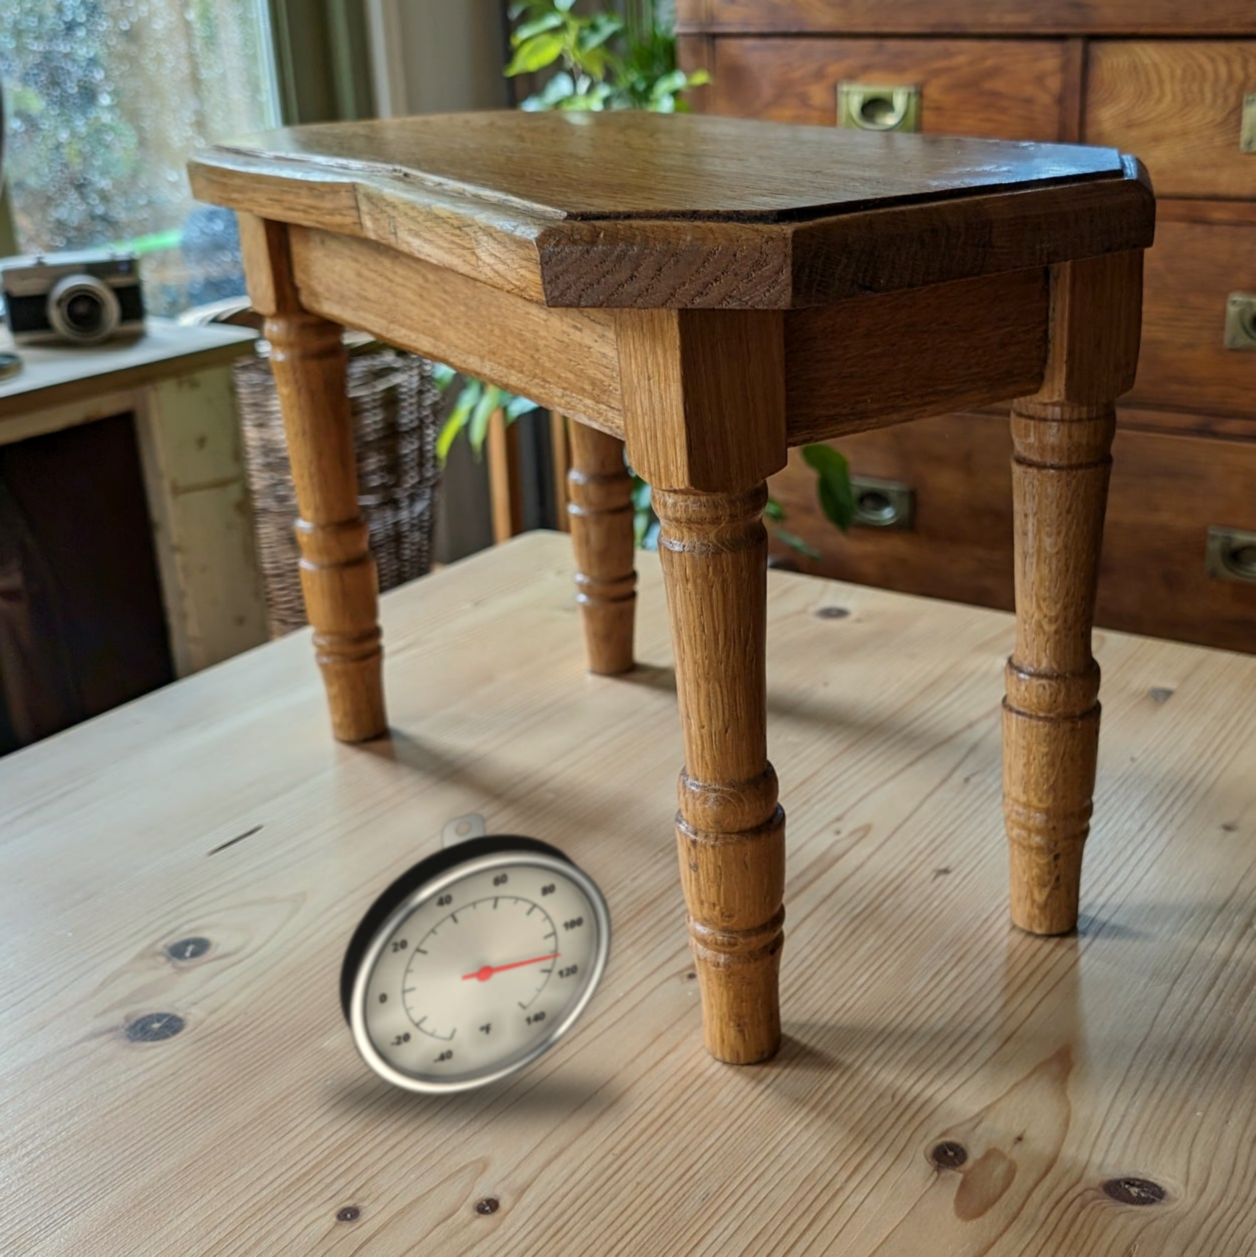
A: **110** °F
